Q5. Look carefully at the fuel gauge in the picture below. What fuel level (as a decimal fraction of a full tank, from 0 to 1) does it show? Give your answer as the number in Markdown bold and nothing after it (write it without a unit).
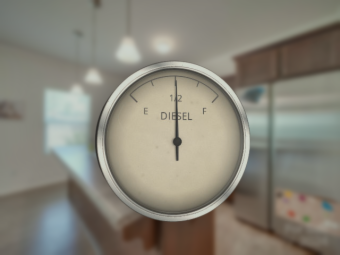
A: **0.5**
